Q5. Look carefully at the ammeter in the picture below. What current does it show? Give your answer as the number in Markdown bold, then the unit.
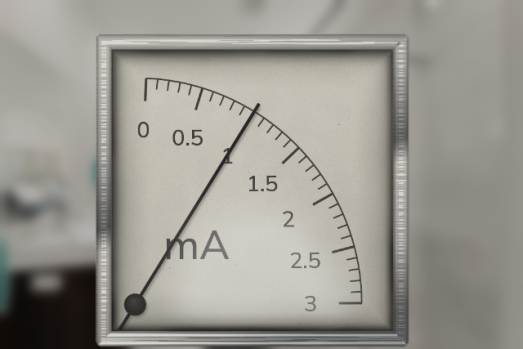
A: **1** mA
